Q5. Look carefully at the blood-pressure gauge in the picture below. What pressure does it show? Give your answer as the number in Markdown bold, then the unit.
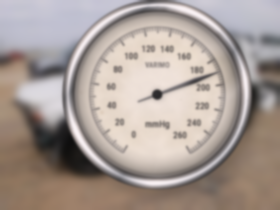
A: **190** mmHg
